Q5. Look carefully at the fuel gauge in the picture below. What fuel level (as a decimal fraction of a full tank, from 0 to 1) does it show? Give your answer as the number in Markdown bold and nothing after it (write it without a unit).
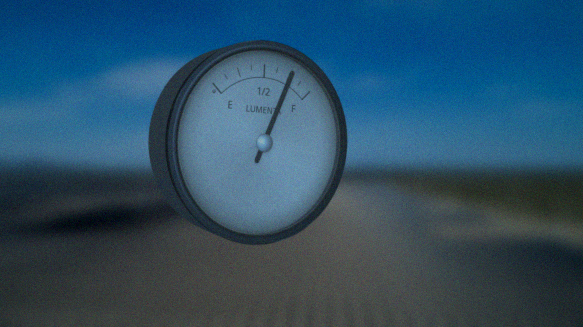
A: **0.75**
